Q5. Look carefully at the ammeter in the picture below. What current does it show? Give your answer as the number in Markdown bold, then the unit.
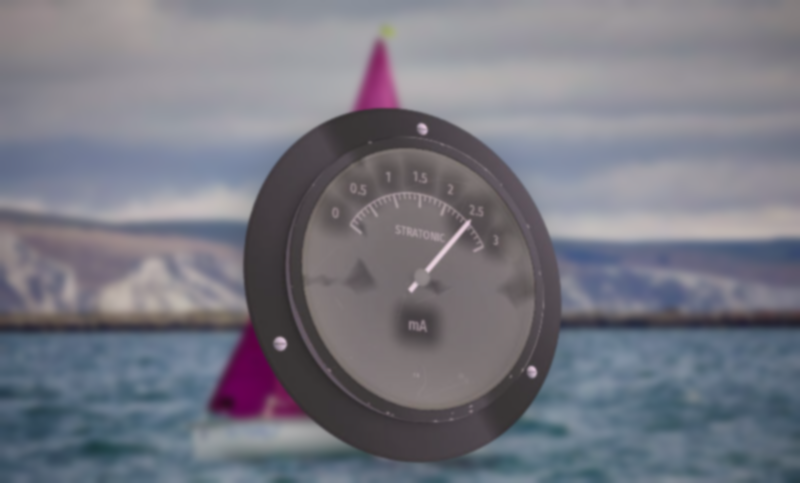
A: **2.5** mA
